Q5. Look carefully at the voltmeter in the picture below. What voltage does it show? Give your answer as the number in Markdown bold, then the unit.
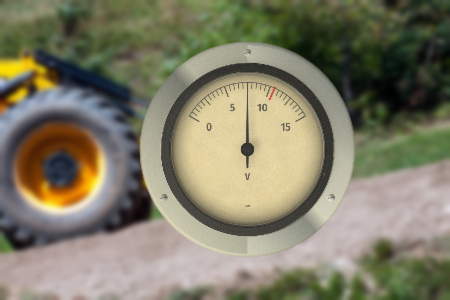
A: **7.5** V
